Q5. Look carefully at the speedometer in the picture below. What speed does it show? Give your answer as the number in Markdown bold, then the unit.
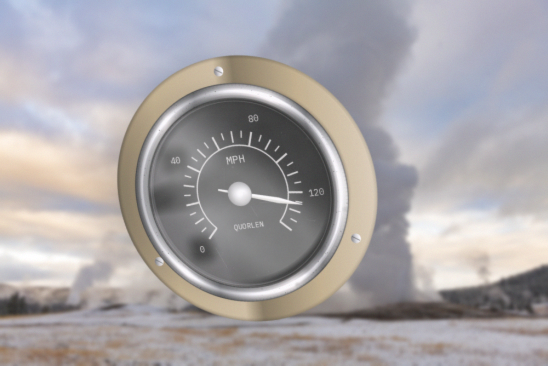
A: **125** mph
